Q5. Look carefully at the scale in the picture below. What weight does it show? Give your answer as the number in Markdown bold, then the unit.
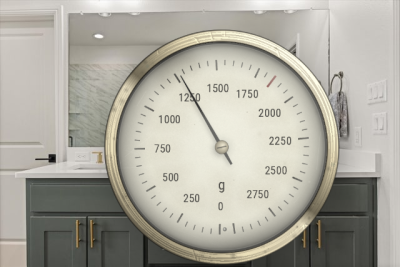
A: **1275** g
